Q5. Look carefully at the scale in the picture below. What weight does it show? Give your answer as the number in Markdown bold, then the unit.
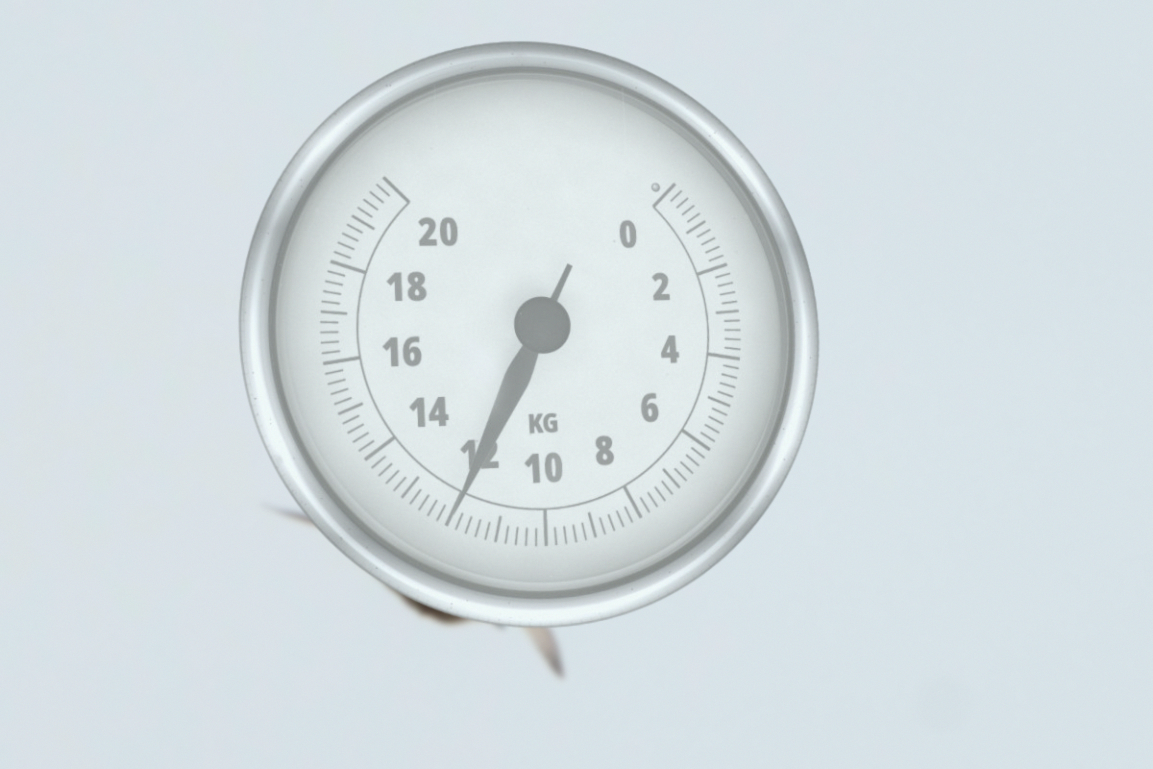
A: **12** kg
